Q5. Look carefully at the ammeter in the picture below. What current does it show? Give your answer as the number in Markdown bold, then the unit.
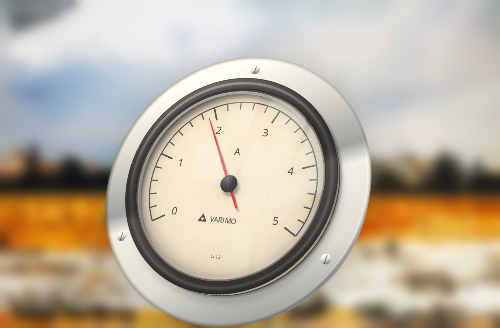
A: **1.9** A
